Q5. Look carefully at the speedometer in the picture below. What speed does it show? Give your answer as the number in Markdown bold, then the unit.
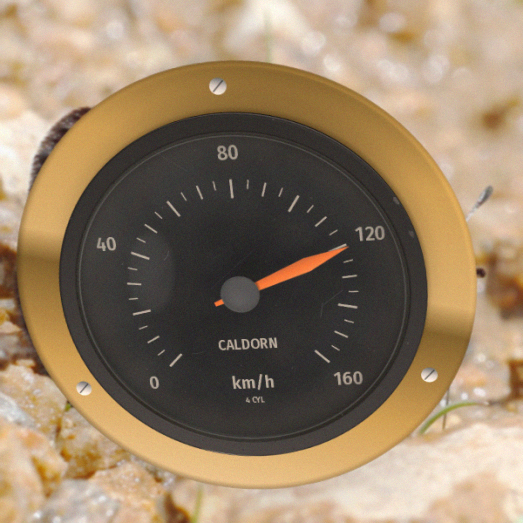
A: **120** km/h
